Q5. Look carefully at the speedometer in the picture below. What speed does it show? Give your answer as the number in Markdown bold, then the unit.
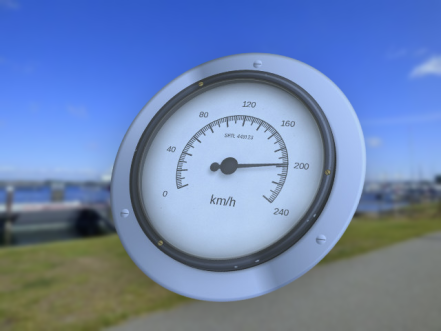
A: **200** km/h
